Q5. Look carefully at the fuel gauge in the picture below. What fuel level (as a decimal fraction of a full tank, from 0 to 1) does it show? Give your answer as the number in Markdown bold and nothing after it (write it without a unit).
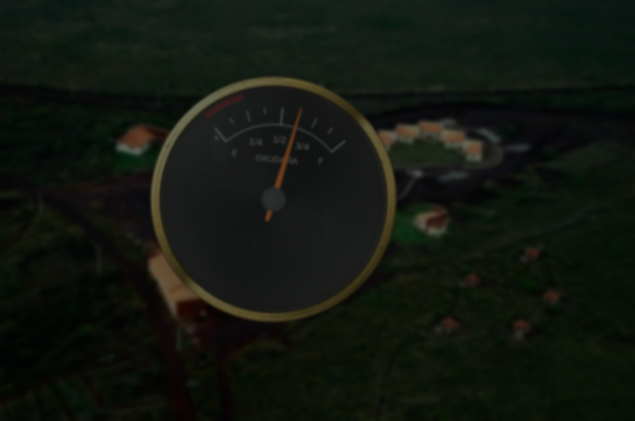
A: **0.625**
